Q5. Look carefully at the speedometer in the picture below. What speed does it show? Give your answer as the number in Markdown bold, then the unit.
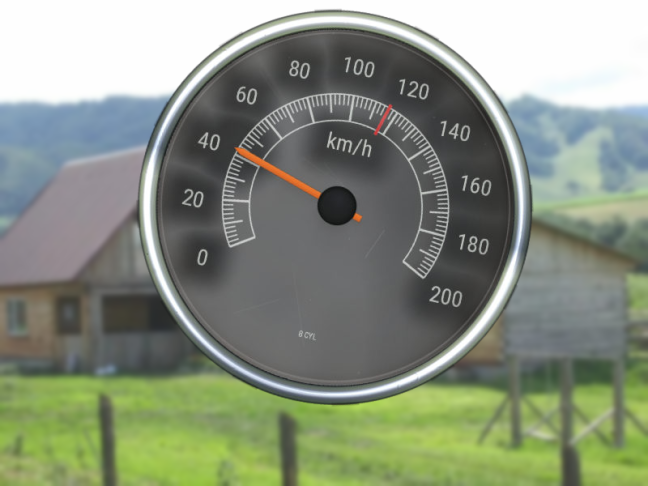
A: **42** km/h
